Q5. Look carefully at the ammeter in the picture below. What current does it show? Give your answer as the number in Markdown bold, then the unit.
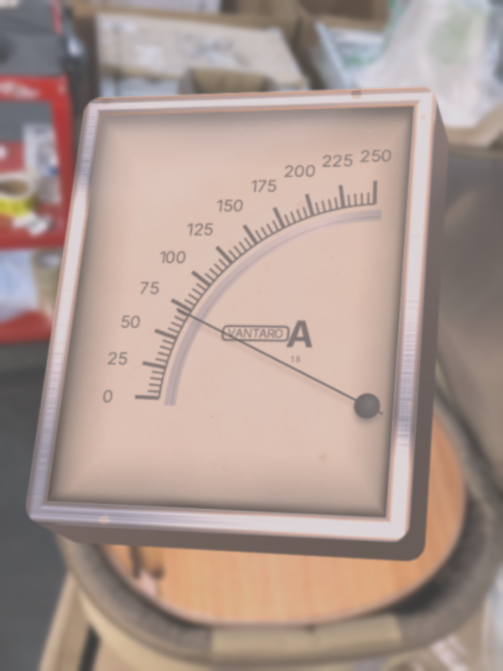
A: **70** A
